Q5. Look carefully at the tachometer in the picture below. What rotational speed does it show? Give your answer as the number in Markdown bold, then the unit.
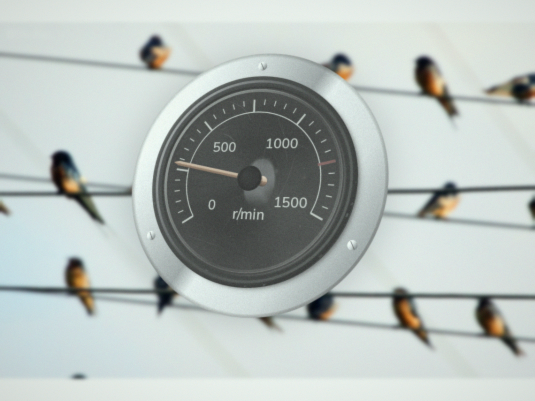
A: **275** rpm
